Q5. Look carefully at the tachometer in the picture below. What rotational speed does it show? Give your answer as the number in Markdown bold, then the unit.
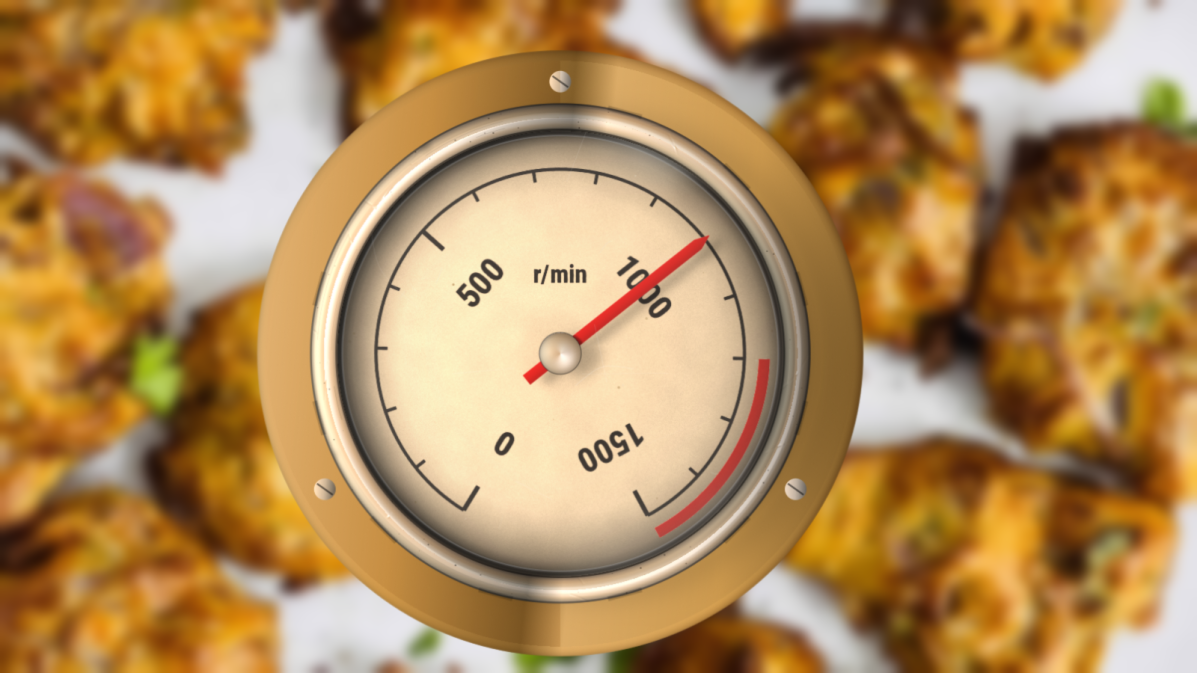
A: **1000** rpm
